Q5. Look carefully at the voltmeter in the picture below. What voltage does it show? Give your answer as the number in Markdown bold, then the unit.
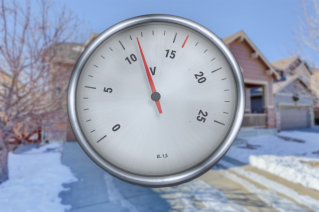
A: **11.5** V
